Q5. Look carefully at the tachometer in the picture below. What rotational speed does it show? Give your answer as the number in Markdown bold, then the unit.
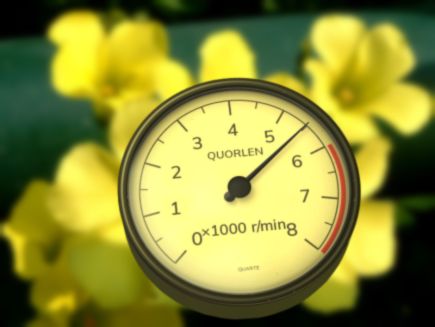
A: **5500** rpm
